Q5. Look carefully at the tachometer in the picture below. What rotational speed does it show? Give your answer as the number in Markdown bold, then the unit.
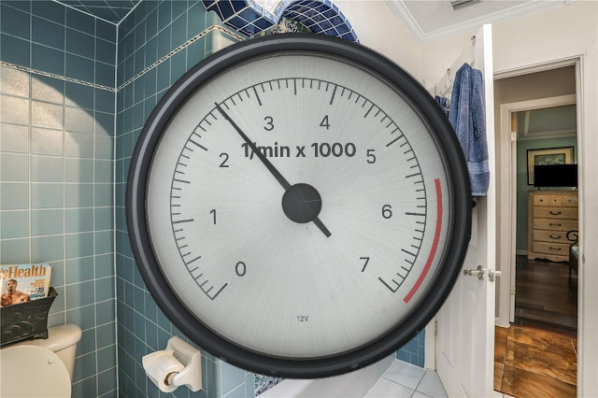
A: **2500** rpm
